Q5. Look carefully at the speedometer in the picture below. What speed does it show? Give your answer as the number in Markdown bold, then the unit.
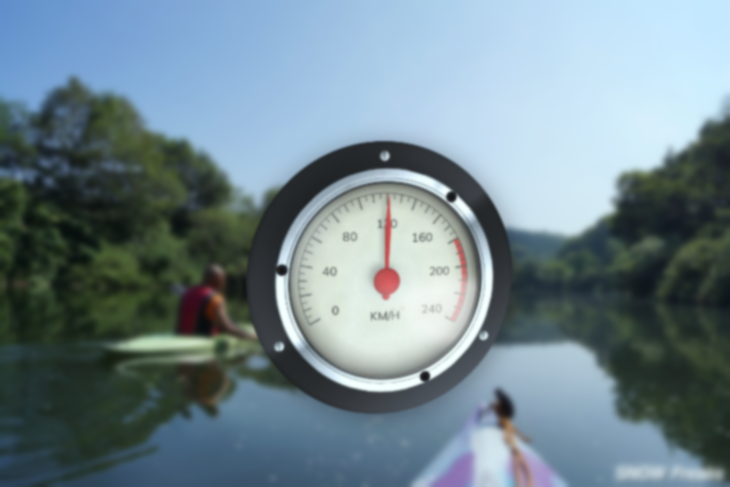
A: **120** km/h
